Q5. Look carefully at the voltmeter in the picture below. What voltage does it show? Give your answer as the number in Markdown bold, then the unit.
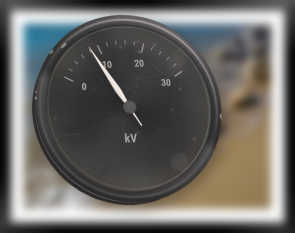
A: **8** kV
